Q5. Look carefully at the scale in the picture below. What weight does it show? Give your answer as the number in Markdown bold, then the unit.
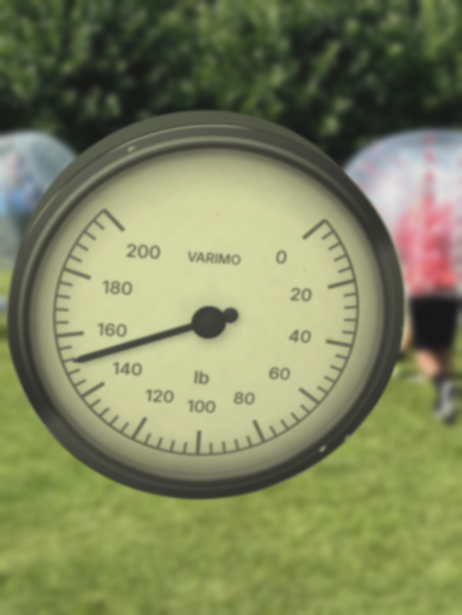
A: **152** lb
